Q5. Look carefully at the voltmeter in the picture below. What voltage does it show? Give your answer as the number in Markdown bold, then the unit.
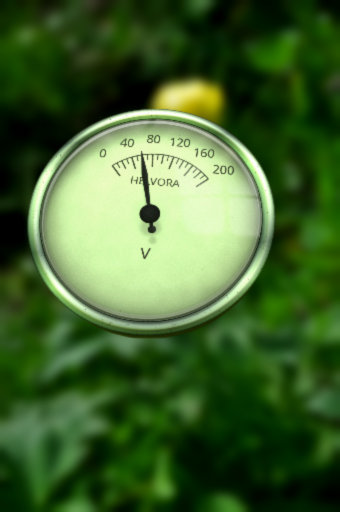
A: **60** V
